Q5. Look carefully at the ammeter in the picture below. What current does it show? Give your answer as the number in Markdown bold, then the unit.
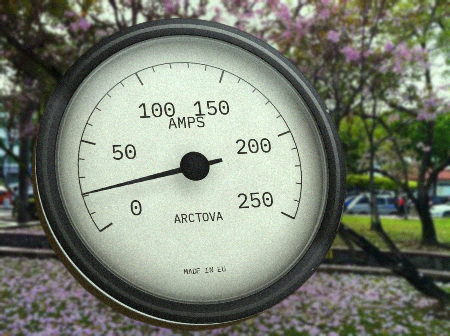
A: **20** A
